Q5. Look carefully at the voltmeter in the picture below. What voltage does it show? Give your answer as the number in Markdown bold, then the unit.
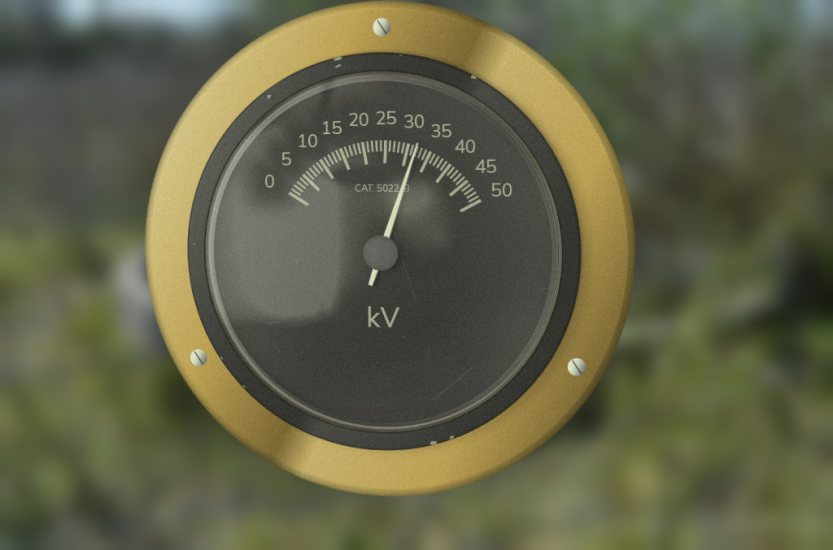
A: **32** kV
